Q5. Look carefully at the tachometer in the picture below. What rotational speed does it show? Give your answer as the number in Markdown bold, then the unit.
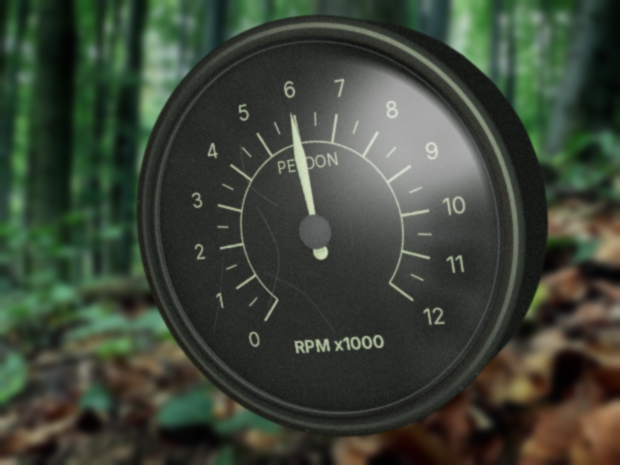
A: **6000** rpm
